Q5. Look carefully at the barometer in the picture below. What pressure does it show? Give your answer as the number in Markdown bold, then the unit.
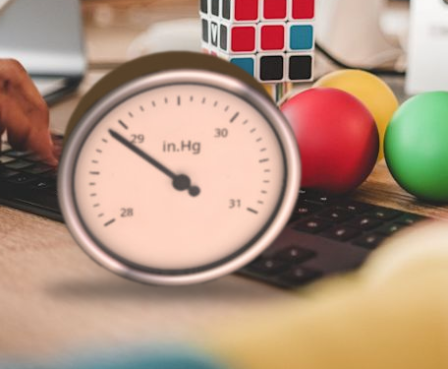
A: **28.9** inHg
